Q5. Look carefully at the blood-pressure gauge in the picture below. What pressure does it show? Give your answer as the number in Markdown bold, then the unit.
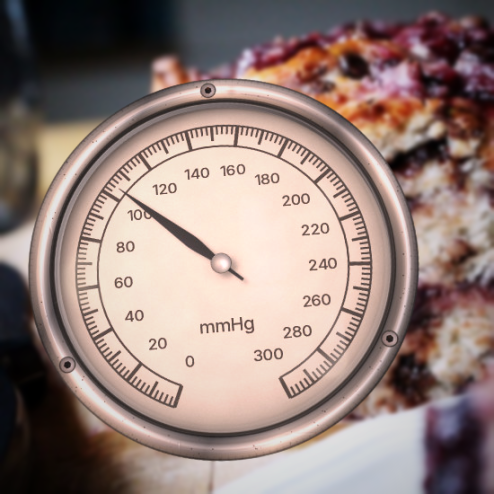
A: **104** mmHg
